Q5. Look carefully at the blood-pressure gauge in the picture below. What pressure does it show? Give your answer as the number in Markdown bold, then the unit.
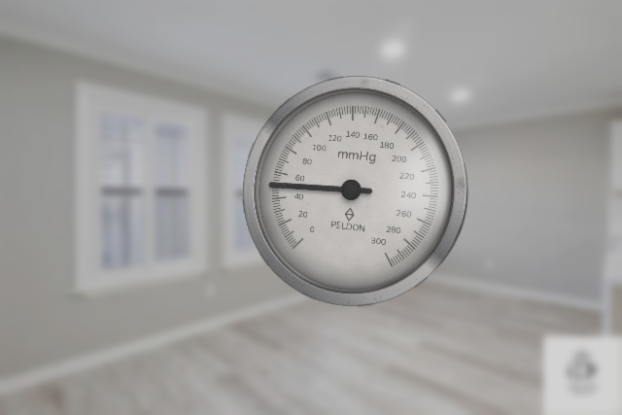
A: **50** mmHg
